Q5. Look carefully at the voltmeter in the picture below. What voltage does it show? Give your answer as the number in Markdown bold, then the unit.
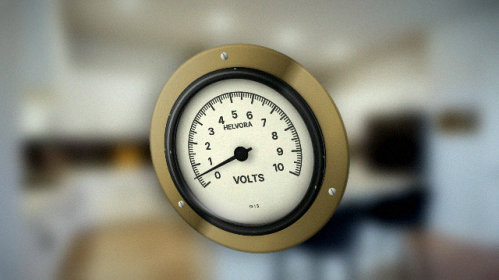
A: **0.5** V
